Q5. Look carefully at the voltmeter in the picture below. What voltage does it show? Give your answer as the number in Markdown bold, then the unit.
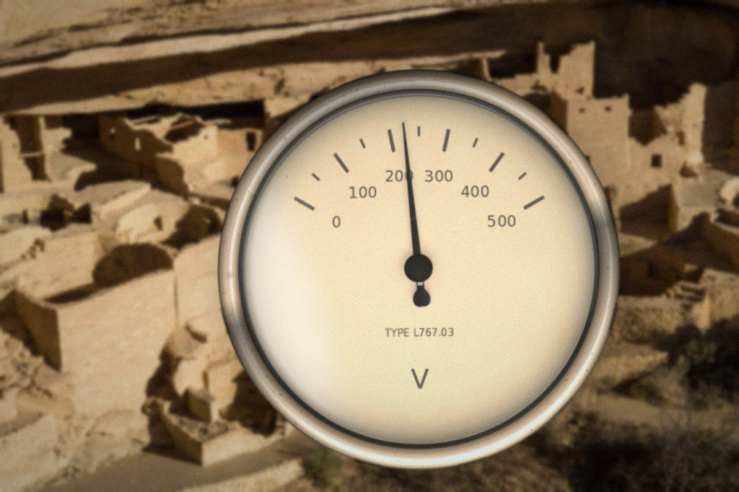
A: **225** V
